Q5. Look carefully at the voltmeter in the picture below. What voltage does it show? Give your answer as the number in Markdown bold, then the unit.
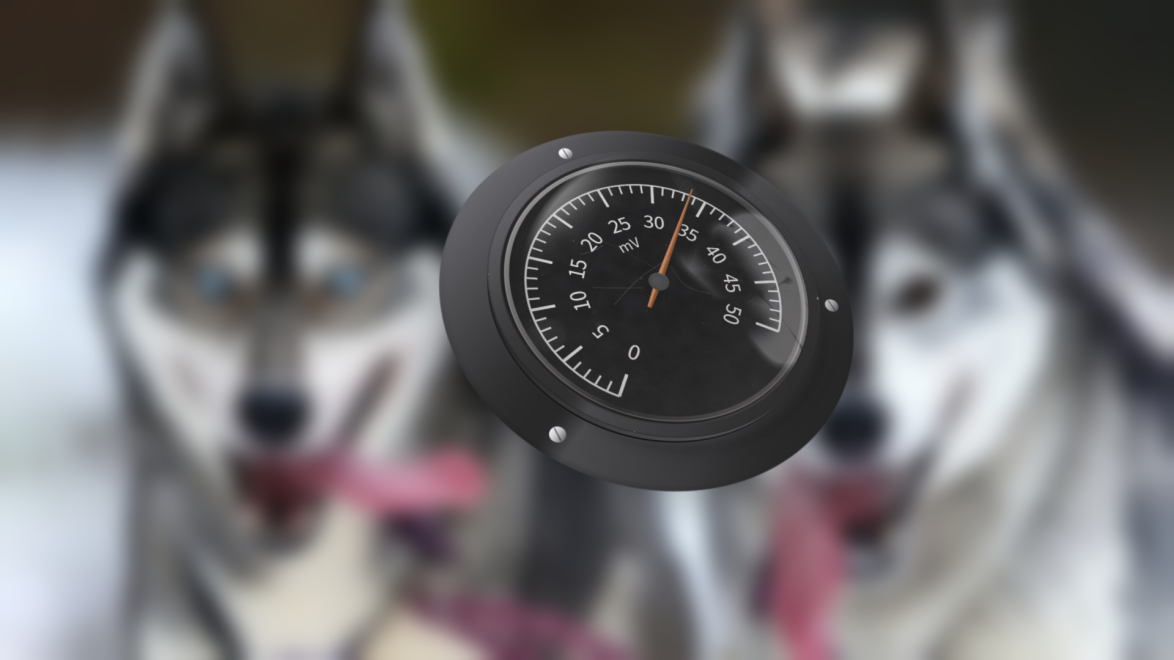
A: **33.5** mV
